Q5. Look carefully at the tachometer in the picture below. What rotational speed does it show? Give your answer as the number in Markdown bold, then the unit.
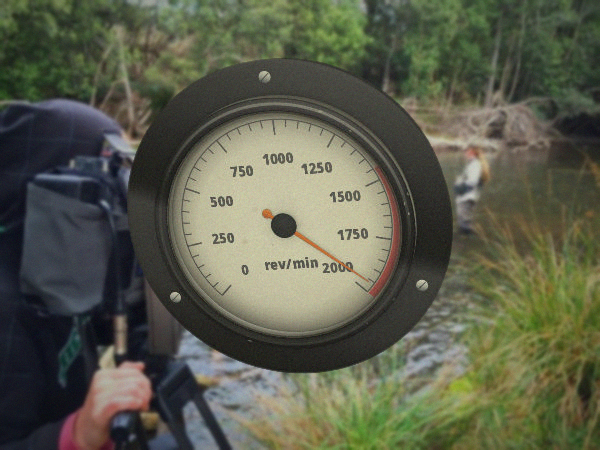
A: **1950** rpm
